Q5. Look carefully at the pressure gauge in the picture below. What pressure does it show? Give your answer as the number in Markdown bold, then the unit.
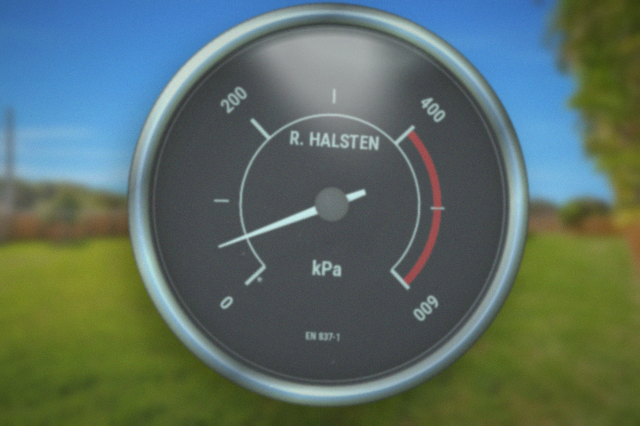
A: **50** kPa
